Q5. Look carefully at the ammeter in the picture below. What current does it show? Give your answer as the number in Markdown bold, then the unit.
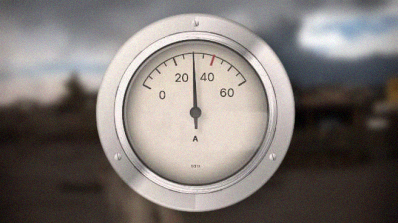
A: **30** A
